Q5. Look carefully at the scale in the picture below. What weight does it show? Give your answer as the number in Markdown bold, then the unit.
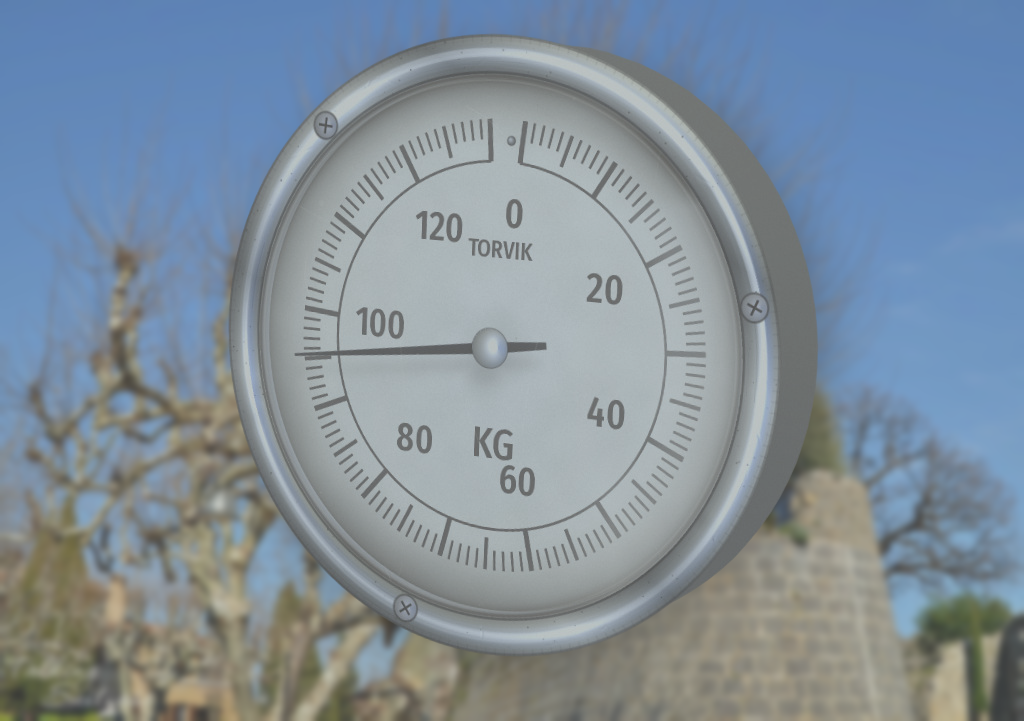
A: **95.5** kg
